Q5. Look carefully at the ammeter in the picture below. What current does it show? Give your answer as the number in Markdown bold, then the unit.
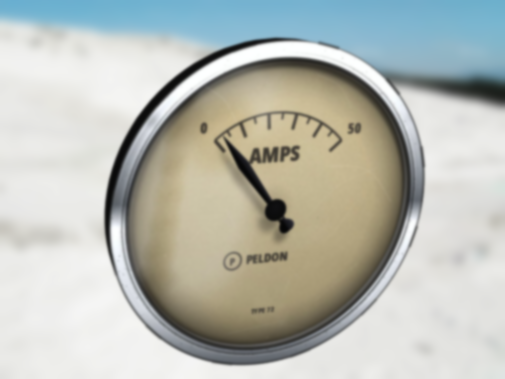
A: **2.5** A
